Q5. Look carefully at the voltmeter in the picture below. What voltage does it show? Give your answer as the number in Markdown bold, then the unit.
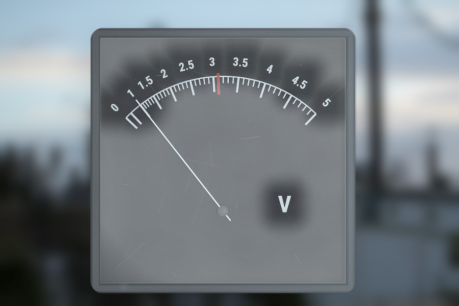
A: **1** V
